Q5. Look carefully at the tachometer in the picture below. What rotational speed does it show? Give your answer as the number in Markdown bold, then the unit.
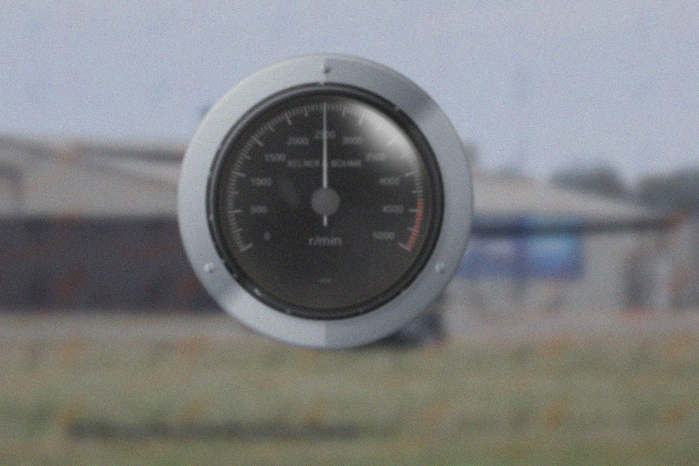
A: **2500** rpm
